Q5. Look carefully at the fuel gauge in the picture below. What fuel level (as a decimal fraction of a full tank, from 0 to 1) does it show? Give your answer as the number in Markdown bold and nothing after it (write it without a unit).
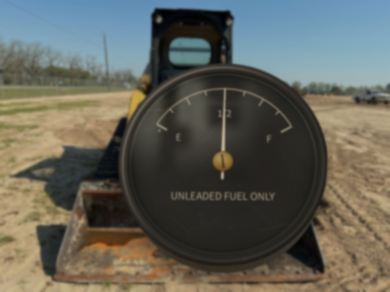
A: **0.5**
